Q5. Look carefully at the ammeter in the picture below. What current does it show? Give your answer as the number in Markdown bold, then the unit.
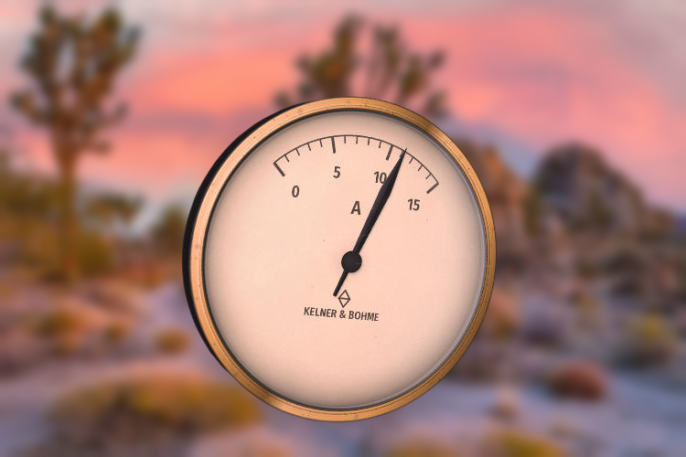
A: **11** A
